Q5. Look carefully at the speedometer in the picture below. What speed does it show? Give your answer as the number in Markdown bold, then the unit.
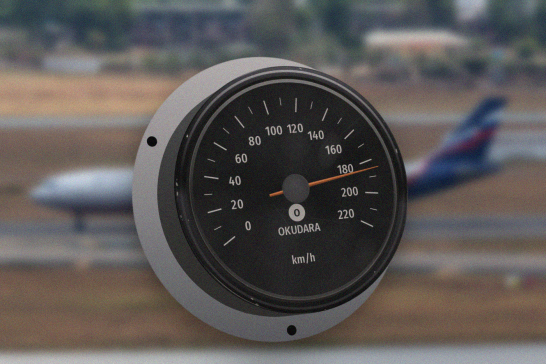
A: **185** km/h
